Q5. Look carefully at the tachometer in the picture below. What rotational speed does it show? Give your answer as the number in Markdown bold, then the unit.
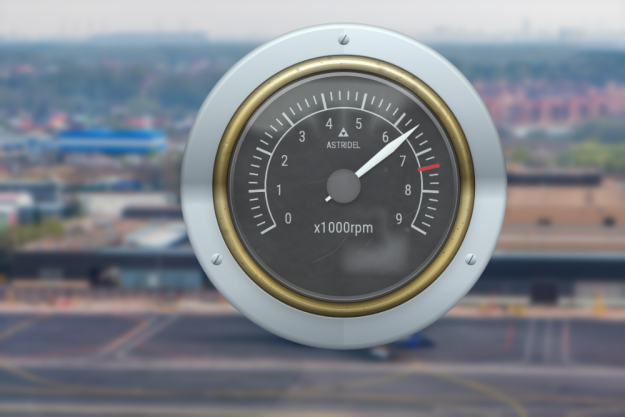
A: **6400** rpm
